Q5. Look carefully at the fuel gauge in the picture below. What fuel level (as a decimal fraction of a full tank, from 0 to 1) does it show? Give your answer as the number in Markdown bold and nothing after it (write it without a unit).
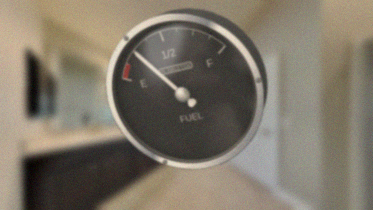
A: **0.25**
